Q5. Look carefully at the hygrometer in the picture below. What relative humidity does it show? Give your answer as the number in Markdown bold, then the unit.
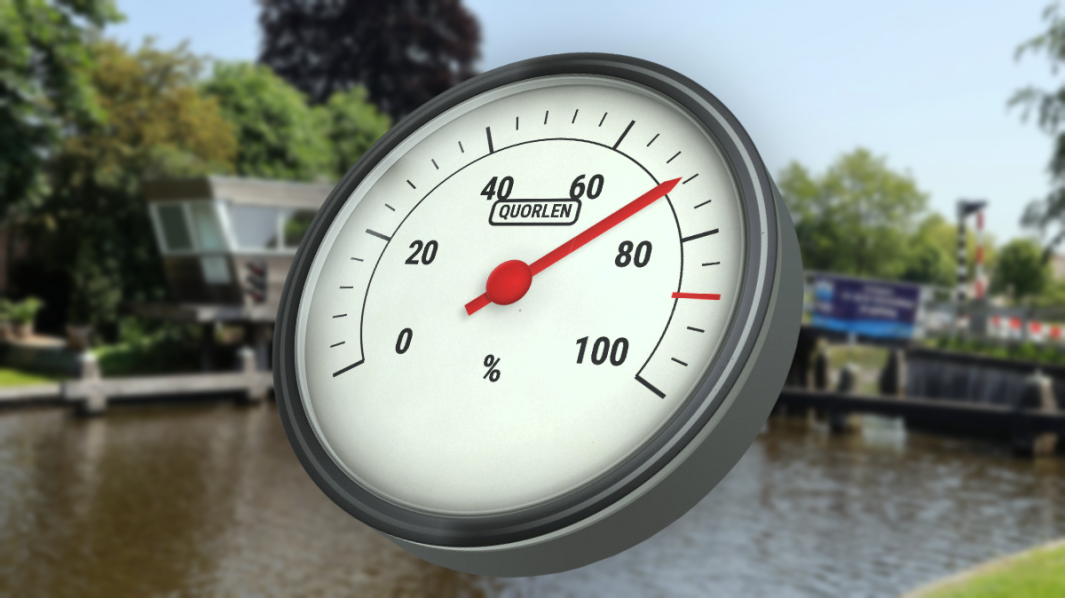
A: **72** %
